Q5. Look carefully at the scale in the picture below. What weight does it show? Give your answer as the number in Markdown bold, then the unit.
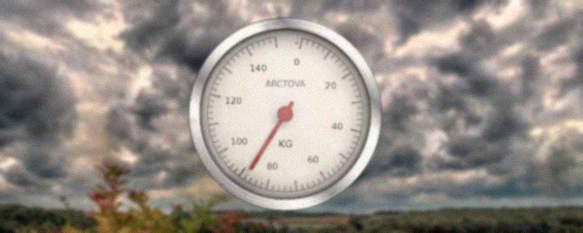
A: **88** kg
